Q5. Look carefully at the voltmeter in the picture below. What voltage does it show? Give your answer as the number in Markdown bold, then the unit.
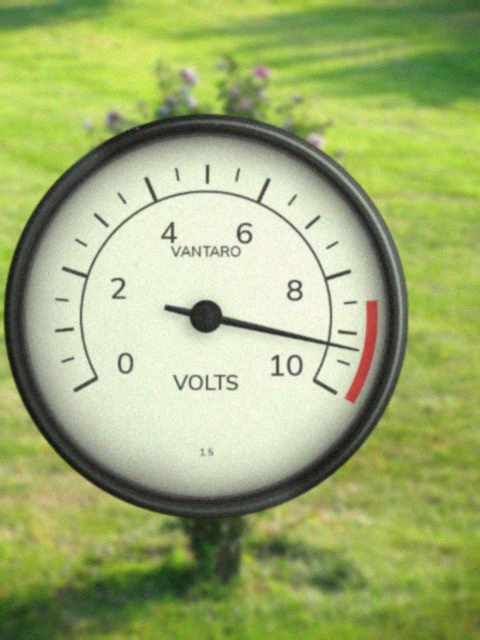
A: **9.25** V
